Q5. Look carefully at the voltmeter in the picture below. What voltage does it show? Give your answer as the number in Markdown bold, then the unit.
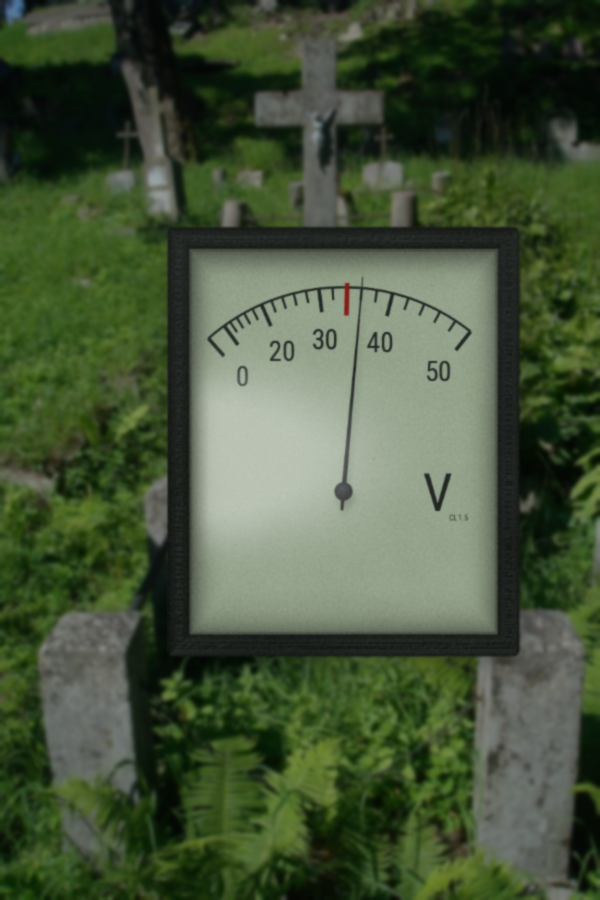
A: **36** V
